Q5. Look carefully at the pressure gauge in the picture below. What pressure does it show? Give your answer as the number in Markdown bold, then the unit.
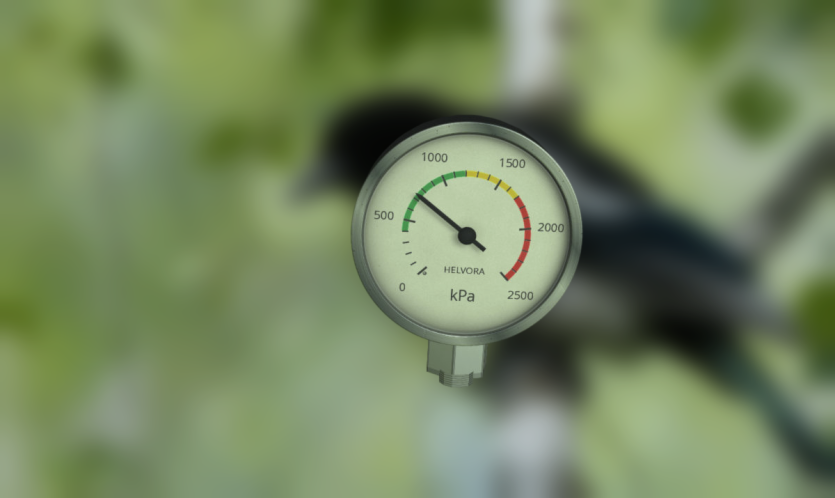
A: **750** kPa
